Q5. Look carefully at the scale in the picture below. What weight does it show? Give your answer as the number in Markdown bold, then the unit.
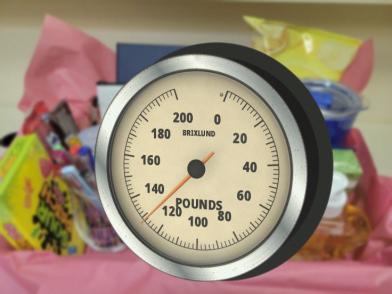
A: **128** lb
